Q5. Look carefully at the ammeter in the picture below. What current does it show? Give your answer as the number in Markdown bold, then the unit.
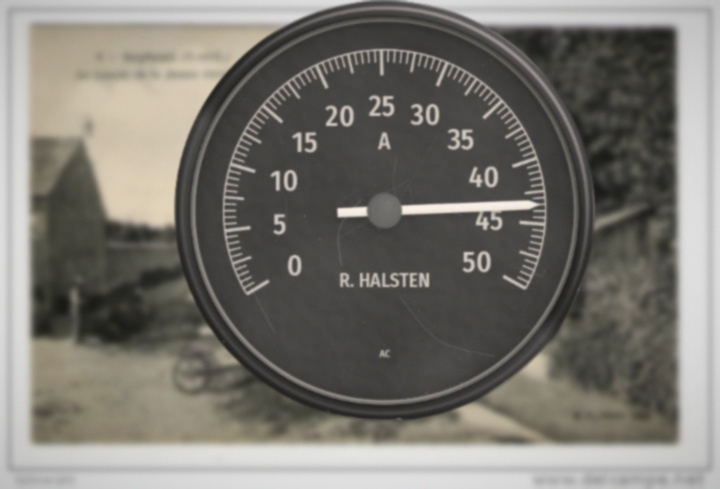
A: **43.5** A
